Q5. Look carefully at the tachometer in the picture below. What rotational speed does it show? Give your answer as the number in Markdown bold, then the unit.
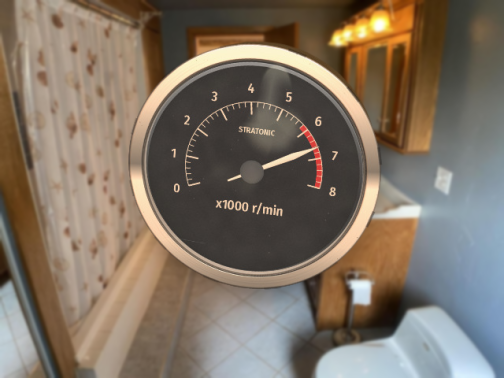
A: **6600** rpm
